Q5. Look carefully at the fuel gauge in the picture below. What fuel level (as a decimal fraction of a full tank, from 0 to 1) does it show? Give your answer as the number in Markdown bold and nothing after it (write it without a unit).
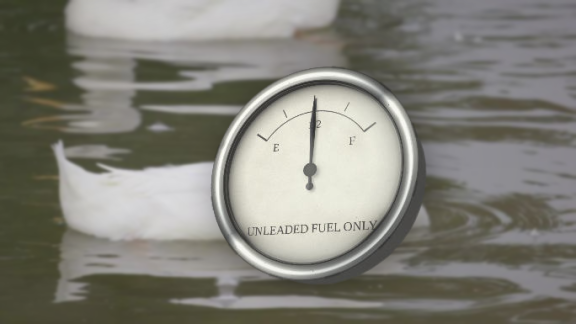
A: **0.5**
